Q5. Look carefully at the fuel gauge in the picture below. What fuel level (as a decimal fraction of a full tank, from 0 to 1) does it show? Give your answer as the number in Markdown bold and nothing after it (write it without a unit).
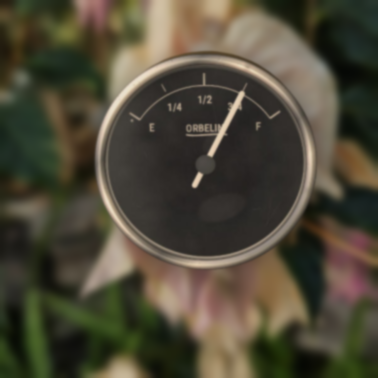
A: **0.75**
